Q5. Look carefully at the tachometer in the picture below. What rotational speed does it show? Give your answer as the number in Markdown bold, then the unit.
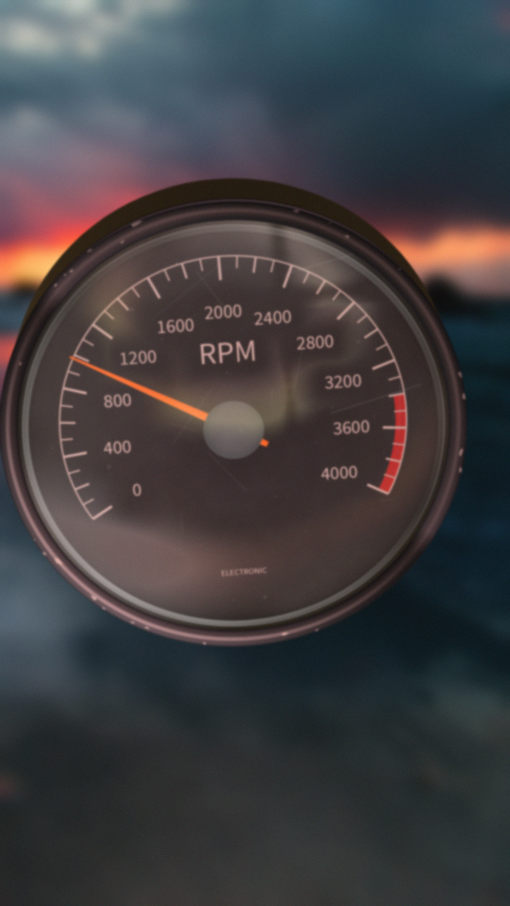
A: **1000** rpm
